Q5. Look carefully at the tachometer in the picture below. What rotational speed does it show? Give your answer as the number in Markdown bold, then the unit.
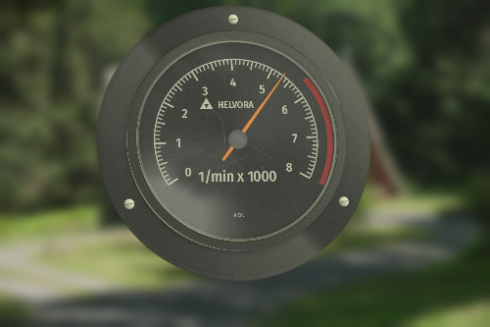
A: **5300** rpm
